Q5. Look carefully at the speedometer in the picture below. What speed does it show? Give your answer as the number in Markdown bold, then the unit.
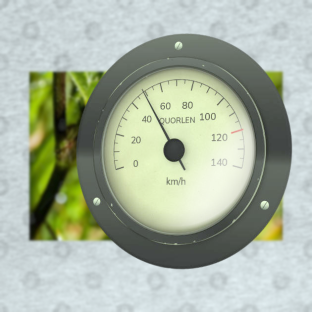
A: **50** km/h
